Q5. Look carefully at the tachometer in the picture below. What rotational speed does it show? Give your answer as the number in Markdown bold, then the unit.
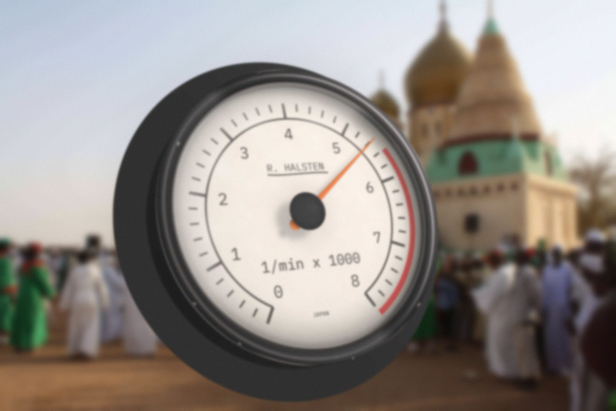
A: **5400** rpm
